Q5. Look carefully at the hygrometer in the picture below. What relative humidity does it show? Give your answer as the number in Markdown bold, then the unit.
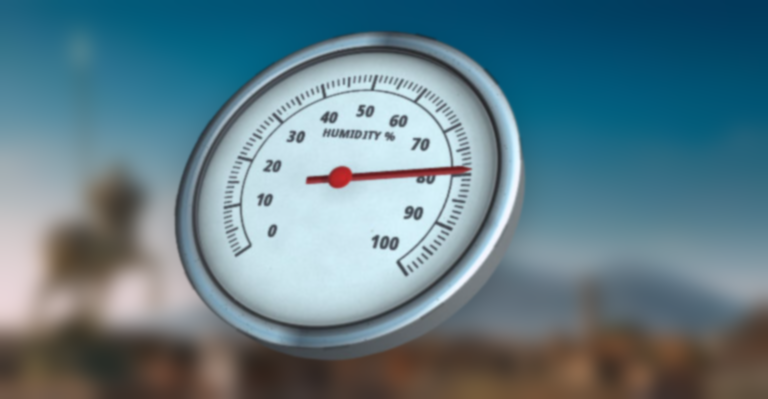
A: **80** %
